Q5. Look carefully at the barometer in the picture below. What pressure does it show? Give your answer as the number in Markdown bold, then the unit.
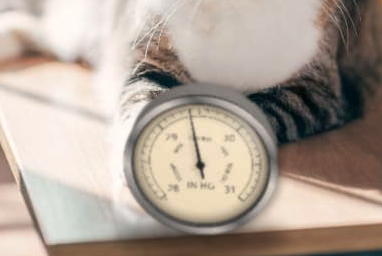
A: **29.4** inHg
